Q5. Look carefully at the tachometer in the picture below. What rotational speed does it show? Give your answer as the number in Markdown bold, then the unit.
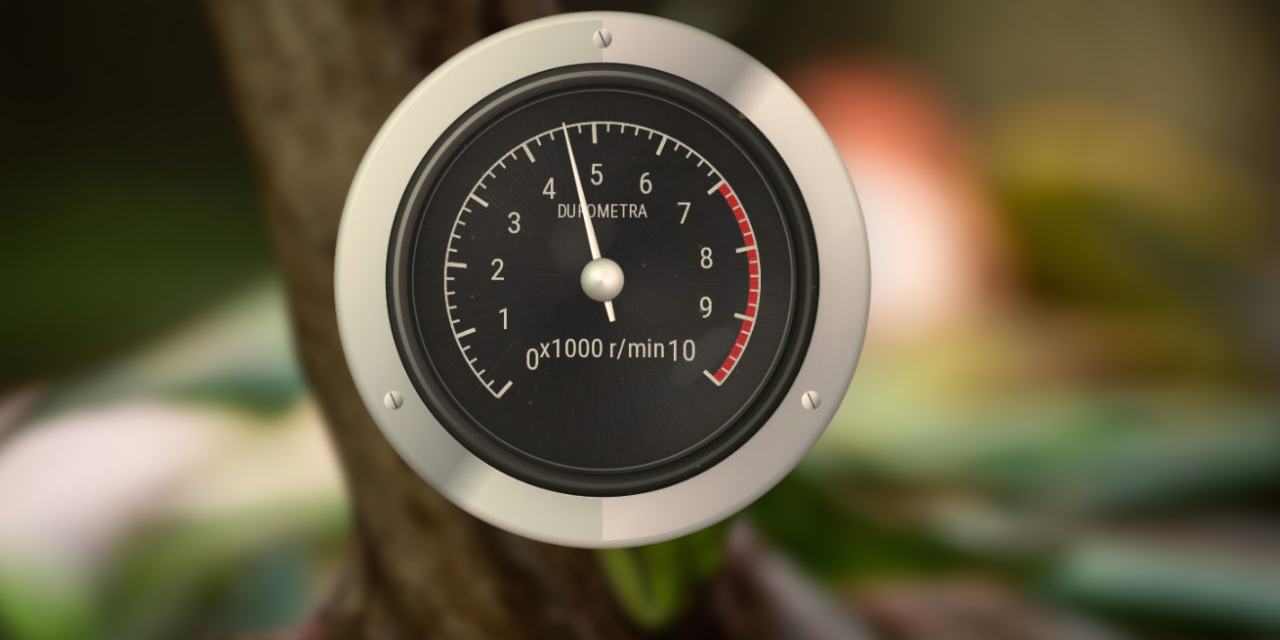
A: **4600** rpm
